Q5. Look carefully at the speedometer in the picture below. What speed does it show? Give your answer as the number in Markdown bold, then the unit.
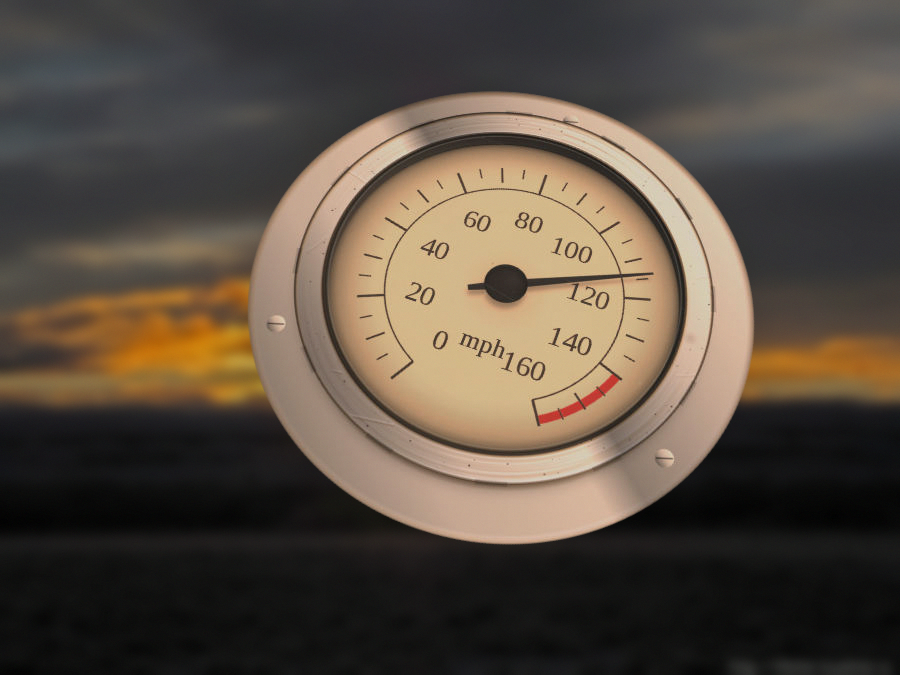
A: **115** mph
